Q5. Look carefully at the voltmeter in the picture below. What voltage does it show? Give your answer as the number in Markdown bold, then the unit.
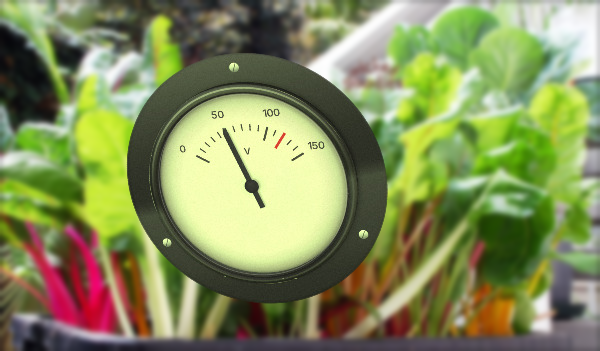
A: **50** V
